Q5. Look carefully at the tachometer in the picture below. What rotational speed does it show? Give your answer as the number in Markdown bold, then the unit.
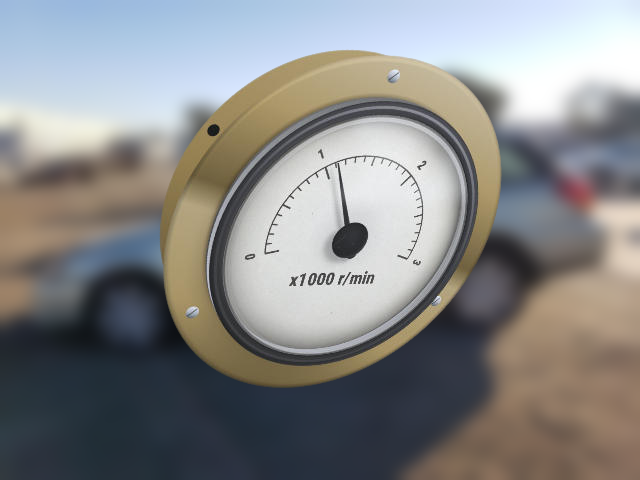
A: **1100** rpm
